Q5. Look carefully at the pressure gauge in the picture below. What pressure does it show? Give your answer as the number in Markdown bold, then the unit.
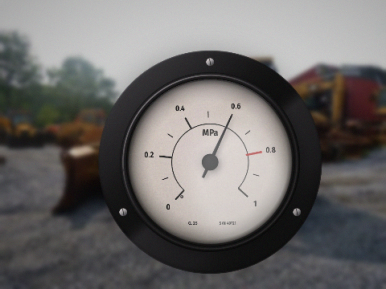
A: **0.6** MPa
